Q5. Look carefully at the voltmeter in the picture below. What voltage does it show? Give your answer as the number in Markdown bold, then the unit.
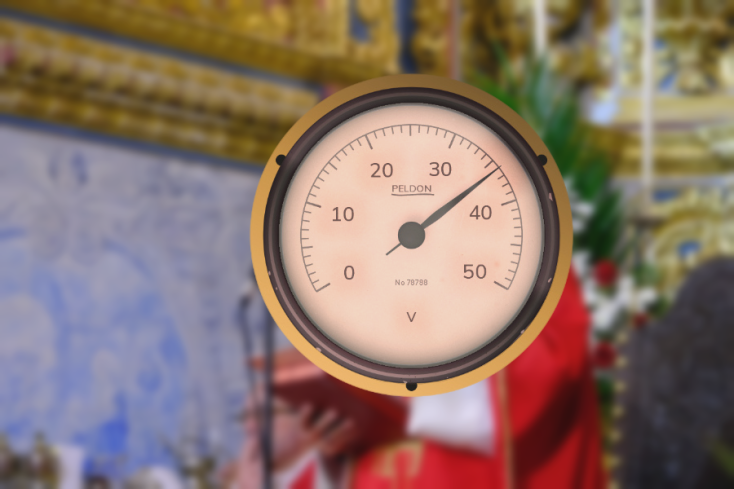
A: **36** V
